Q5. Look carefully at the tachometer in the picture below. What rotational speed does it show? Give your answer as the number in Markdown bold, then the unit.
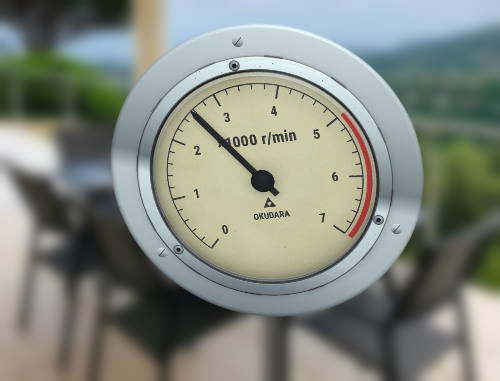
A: **2600** rpm
